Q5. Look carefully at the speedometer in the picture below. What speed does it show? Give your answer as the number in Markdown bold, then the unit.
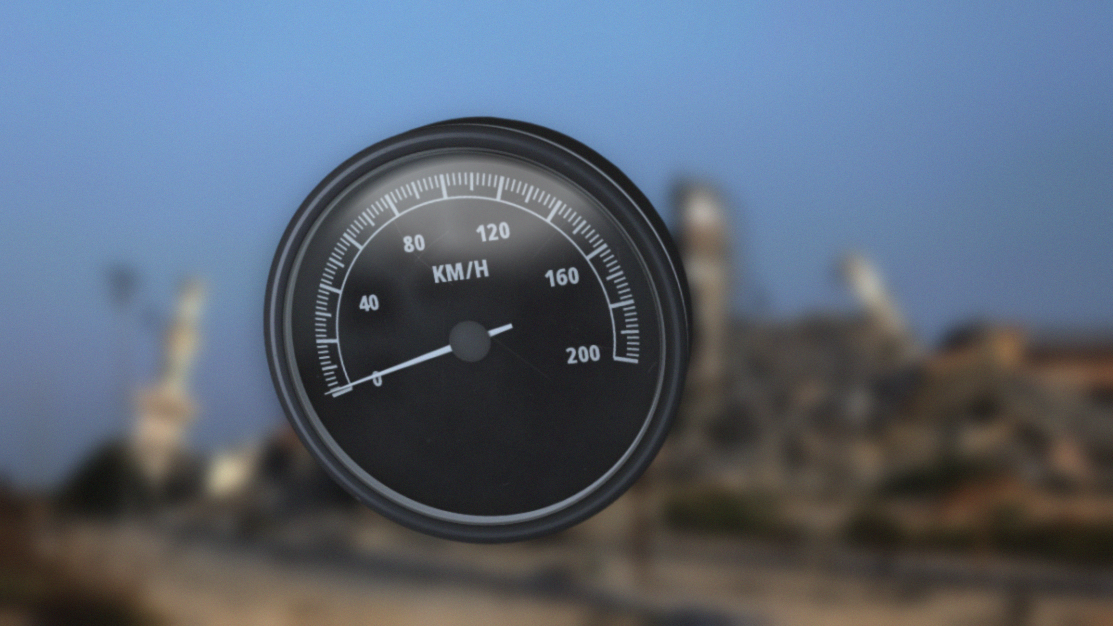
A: **2** km/h
